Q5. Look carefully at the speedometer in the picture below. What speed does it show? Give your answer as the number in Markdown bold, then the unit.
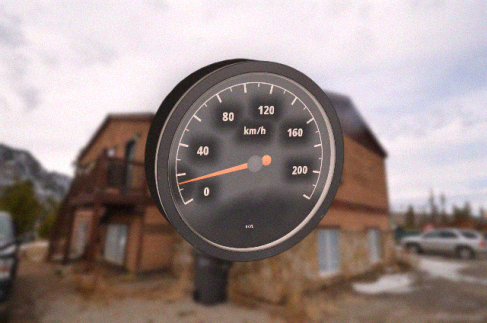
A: **15** km/h
